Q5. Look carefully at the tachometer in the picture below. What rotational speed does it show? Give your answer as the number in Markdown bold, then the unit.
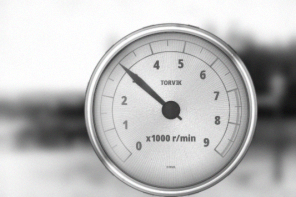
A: **3000** rpm
